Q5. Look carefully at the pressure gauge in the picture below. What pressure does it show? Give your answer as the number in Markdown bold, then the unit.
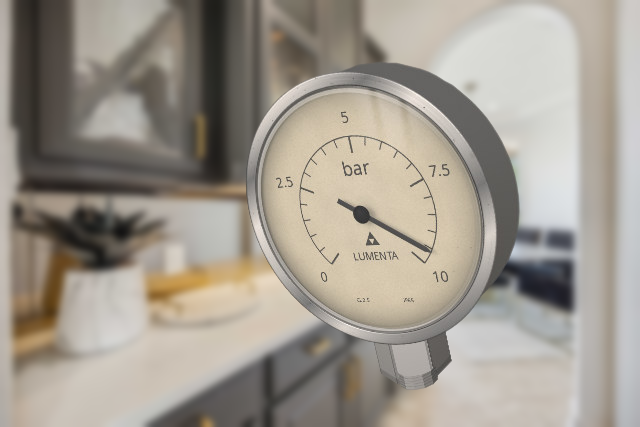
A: **9.5** bar
